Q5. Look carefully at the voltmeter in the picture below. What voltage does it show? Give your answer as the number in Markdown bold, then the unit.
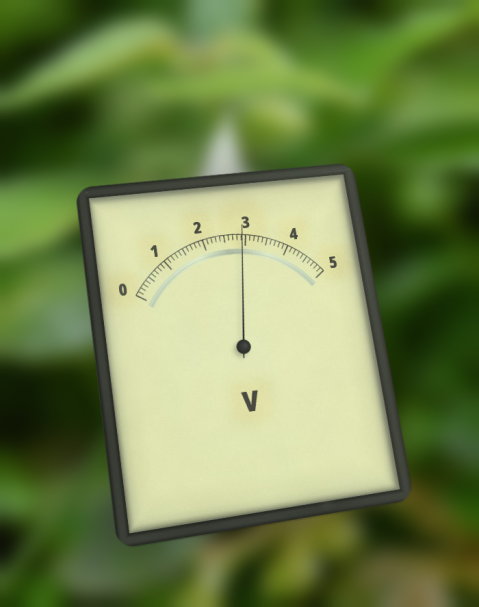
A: **2.9** V
